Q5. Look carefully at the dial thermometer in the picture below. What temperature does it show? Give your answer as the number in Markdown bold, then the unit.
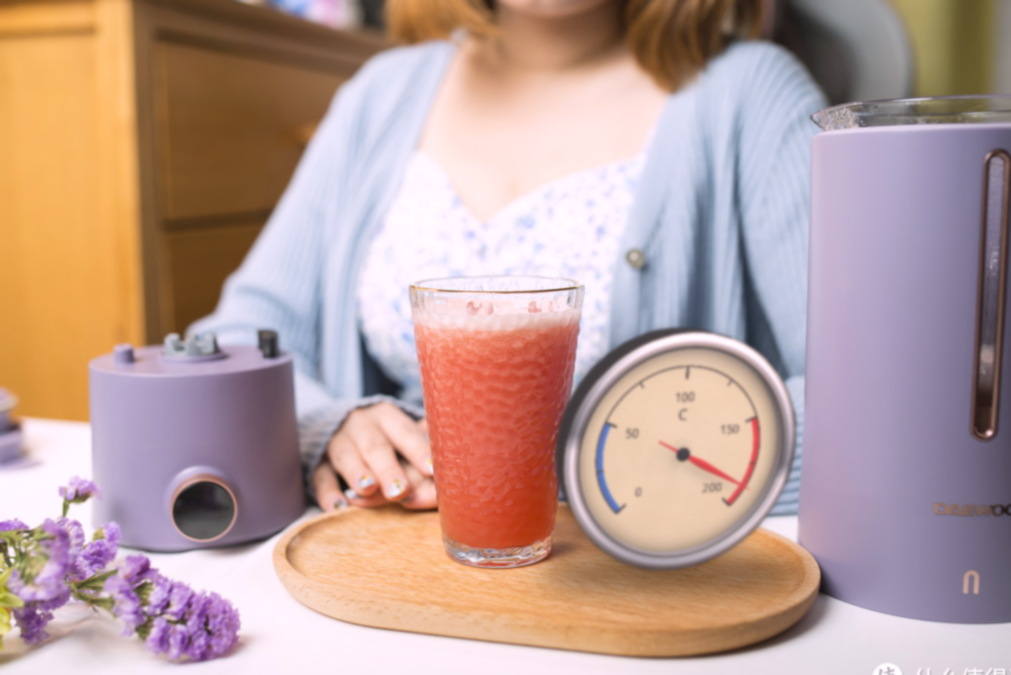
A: **187.5** °C
